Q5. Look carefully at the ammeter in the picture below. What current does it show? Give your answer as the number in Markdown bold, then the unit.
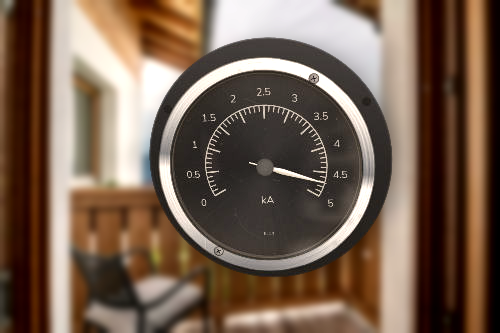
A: **4.7** kA
